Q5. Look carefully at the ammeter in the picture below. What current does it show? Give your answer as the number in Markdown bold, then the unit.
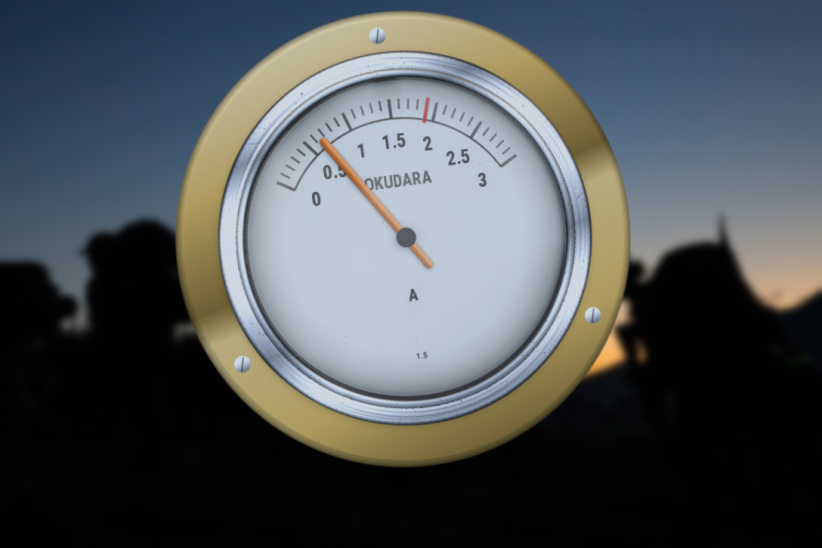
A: **0.65** A
